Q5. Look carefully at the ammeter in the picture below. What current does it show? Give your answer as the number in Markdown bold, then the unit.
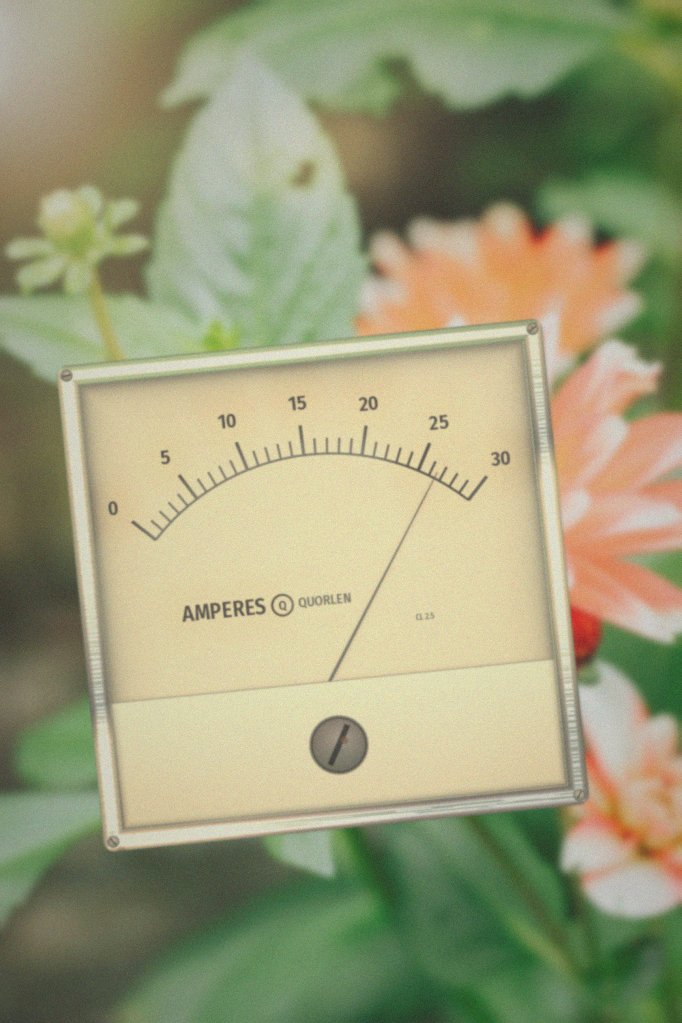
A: **26.5** A
